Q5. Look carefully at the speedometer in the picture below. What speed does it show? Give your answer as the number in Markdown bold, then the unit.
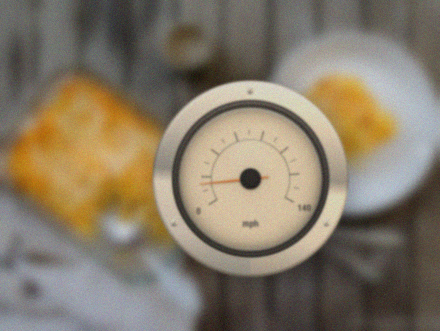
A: **15** mph
